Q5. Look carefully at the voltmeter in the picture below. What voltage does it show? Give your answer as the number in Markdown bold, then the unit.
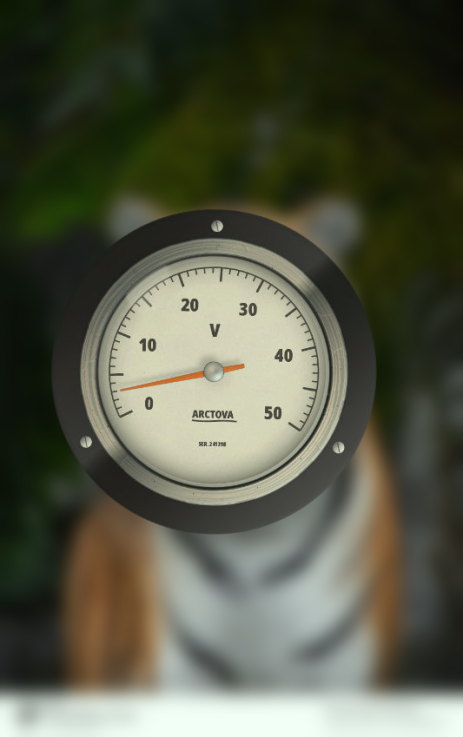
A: **3** V
